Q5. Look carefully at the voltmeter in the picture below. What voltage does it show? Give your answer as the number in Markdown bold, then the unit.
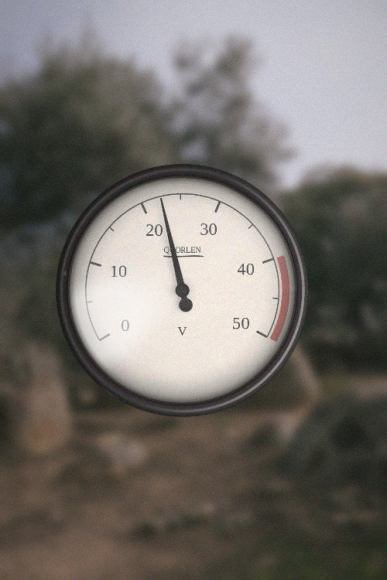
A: **22.5** V
